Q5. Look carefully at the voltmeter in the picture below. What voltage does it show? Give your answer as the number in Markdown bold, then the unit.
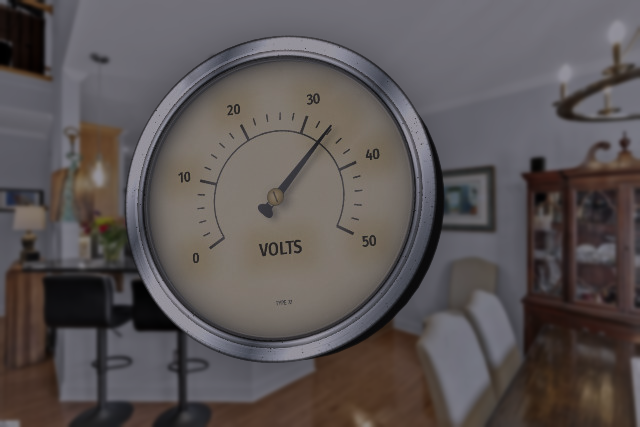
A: **34** V
